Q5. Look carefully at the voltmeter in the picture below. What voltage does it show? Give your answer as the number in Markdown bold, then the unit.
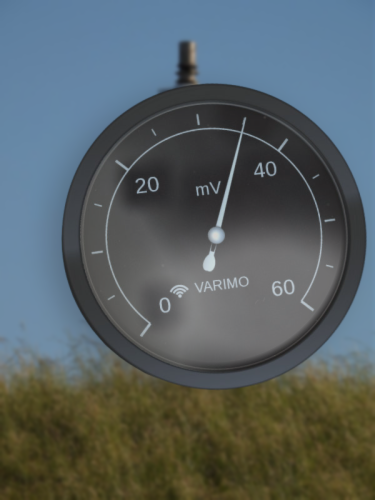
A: **35** mV
